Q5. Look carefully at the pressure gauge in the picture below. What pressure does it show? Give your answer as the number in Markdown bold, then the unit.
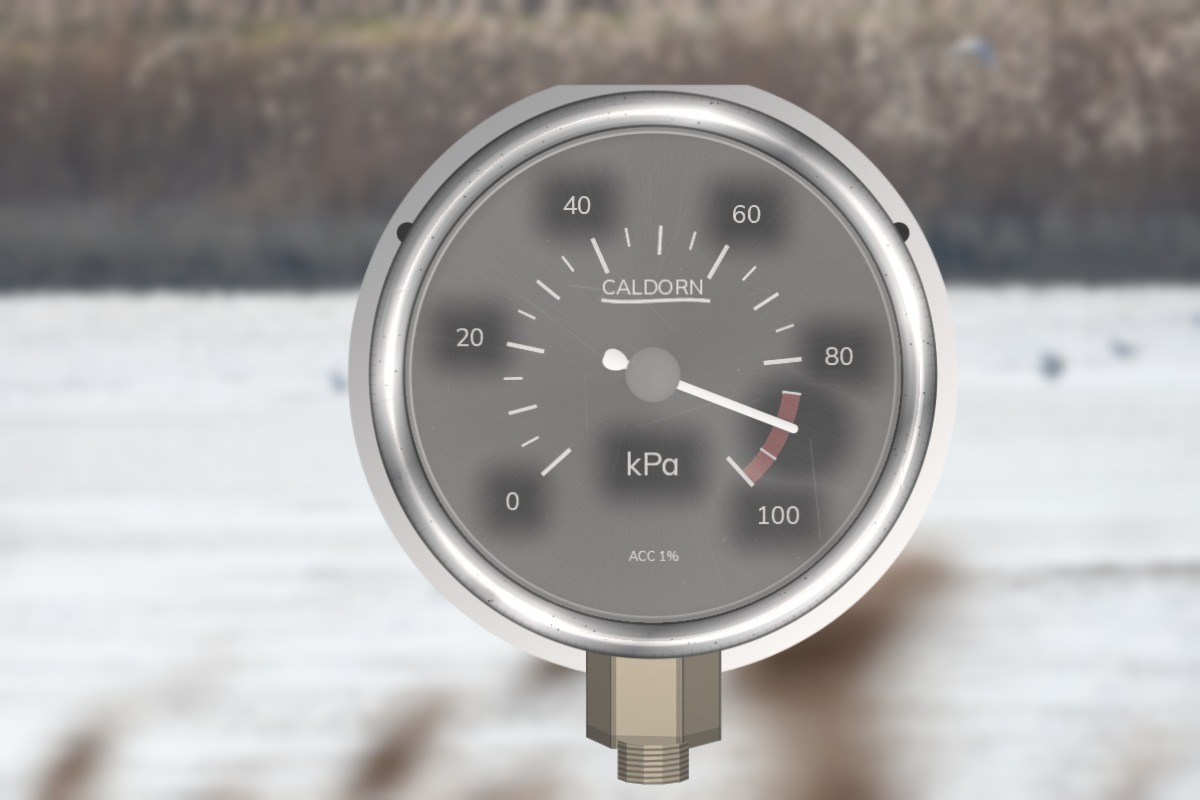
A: **90** kPa
